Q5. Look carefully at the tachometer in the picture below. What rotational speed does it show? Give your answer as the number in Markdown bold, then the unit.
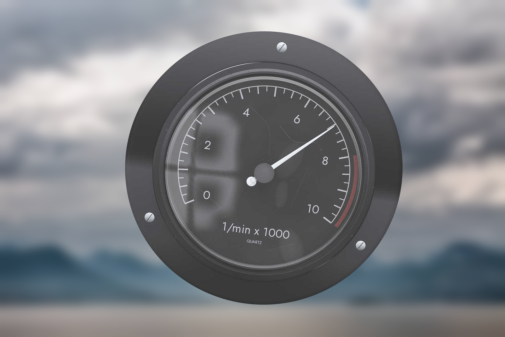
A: **7000** rpm
